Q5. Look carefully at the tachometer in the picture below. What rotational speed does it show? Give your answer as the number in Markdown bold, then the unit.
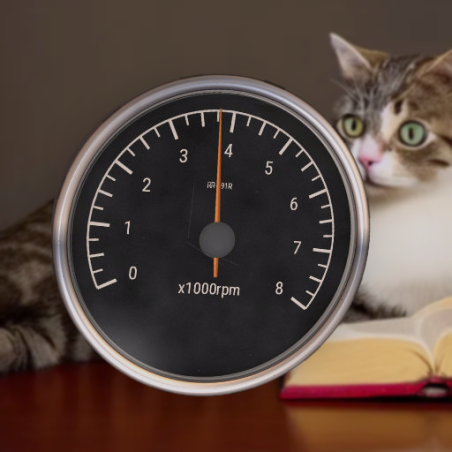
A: **3750** rpm
